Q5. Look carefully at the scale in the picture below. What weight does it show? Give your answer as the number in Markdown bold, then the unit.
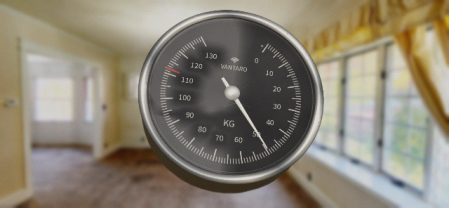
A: **50** kg
